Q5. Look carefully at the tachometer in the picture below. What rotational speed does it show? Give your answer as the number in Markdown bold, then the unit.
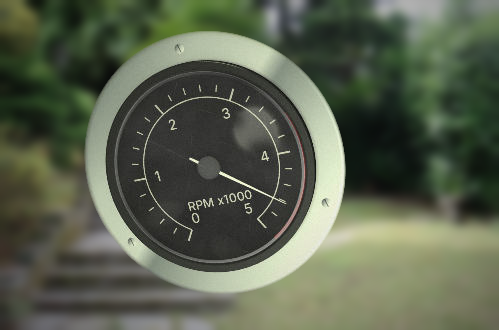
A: **4600** rpm
